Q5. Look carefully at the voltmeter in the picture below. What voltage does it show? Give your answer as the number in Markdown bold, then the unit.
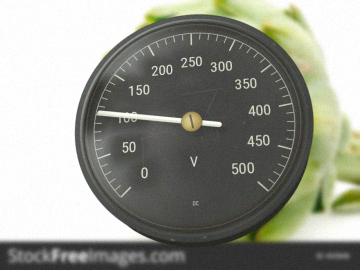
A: **100** V
